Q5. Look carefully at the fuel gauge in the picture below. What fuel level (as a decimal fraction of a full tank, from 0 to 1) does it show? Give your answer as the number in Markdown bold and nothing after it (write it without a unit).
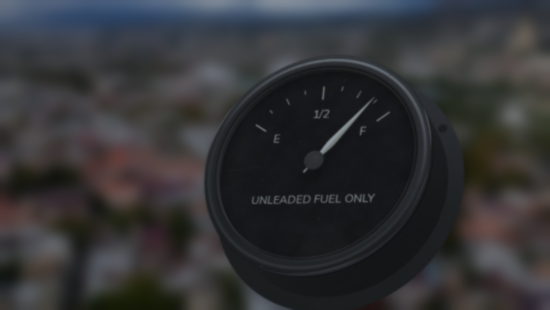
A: **0.875**
